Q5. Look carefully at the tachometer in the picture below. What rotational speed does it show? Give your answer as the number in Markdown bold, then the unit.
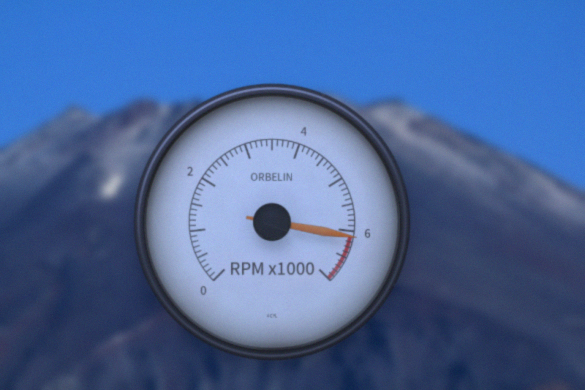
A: **6100** rpm
